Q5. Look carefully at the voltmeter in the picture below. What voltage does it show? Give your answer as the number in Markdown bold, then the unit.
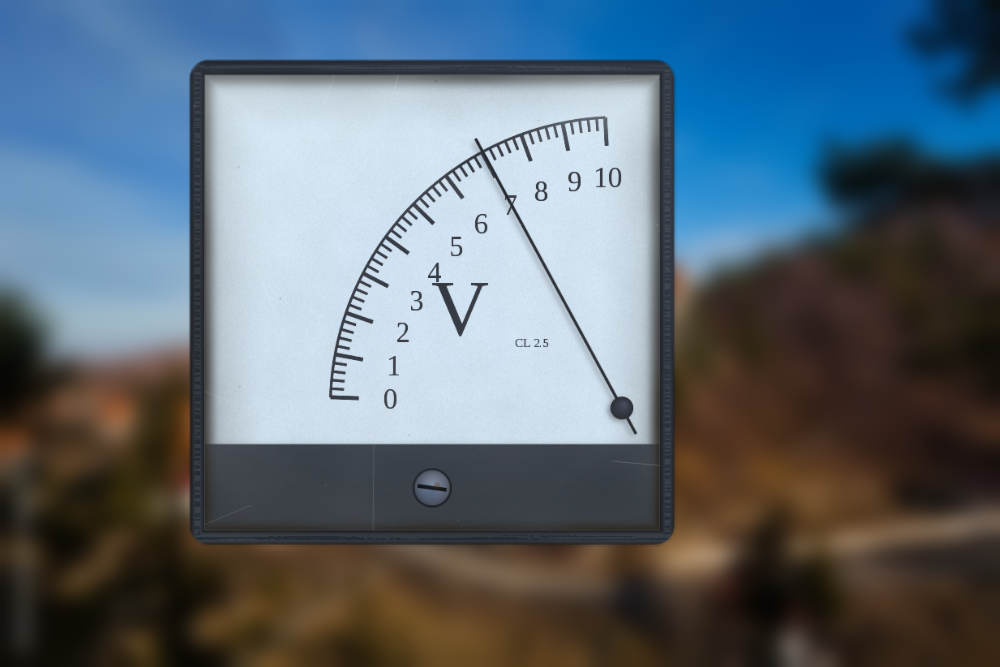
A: **7** V
